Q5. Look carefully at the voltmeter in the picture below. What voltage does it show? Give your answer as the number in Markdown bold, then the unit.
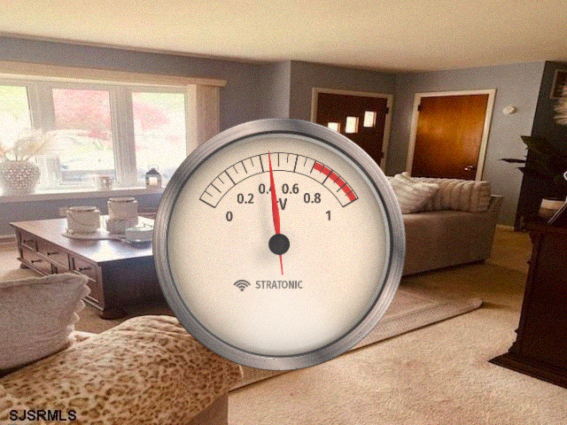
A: **0.45** kV
